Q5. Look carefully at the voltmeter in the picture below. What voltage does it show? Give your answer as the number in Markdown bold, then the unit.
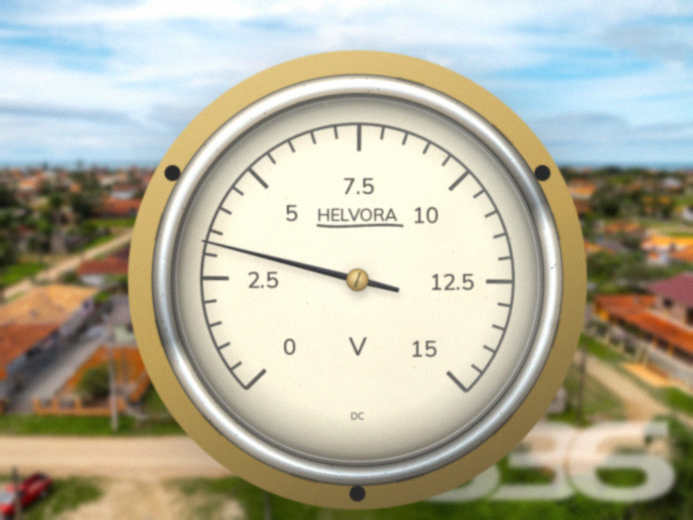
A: **3.25** V
